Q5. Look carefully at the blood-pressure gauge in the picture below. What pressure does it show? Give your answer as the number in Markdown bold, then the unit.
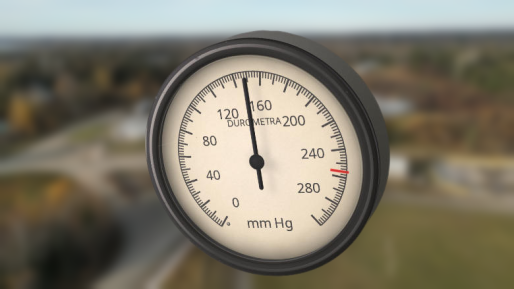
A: **150** mmHg
